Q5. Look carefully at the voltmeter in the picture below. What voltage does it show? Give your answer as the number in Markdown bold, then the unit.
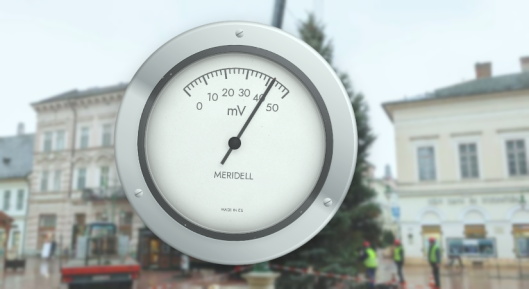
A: **42** mV
